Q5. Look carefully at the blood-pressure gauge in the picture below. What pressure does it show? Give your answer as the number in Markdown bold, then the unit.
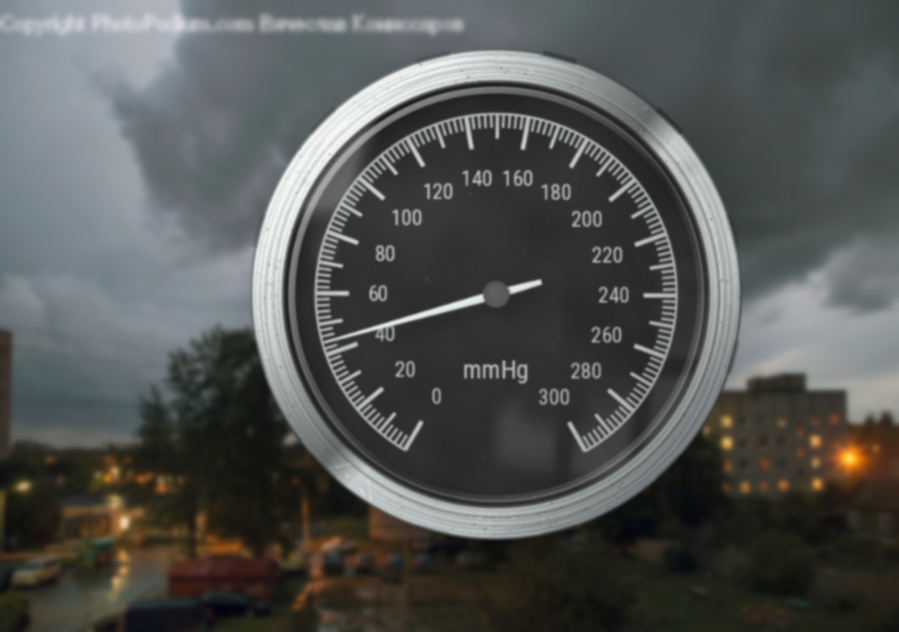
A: **44** mmHg
